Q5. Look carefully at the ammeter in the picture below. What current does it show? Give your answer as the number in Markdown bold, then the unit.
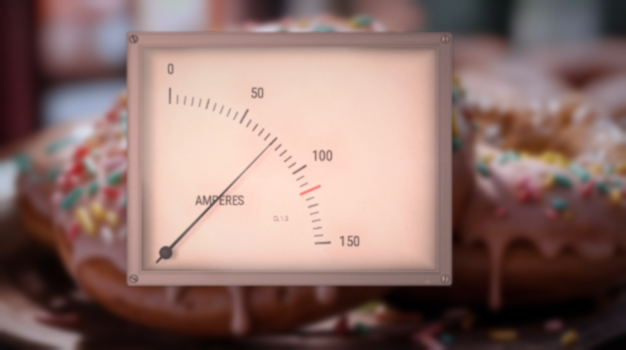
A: **75** A
